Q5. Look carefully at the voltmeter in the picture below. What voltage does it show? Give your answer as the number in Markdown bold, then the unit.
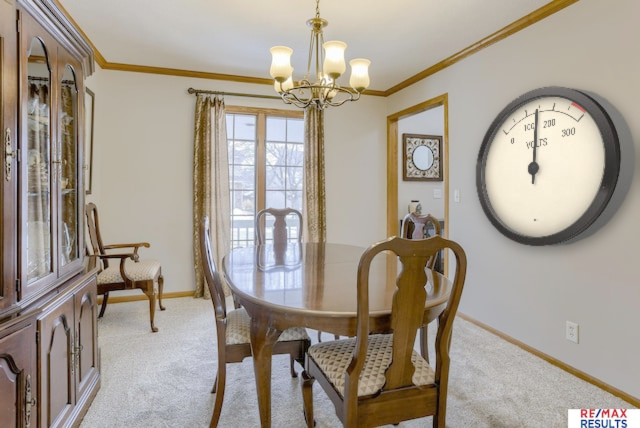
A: **150** V
